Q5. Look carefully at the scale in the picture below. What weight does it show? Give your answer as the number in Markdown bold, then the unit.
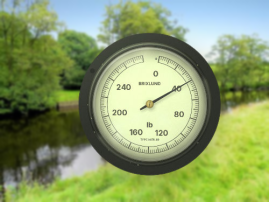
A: **40** lb
